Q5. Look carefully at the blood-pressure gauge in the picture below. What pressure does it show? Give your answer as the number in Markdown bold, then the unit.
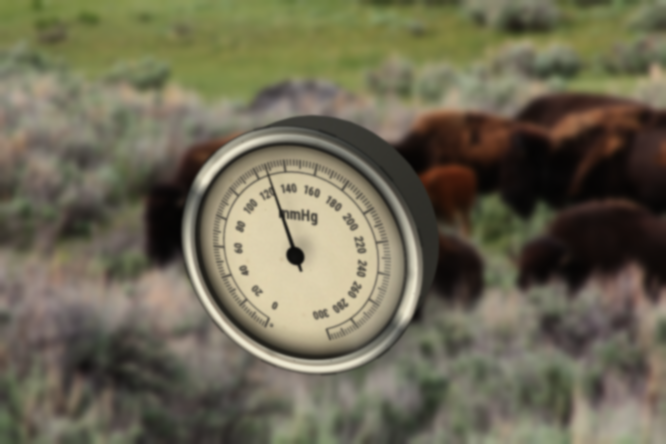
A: **130** mmHg
